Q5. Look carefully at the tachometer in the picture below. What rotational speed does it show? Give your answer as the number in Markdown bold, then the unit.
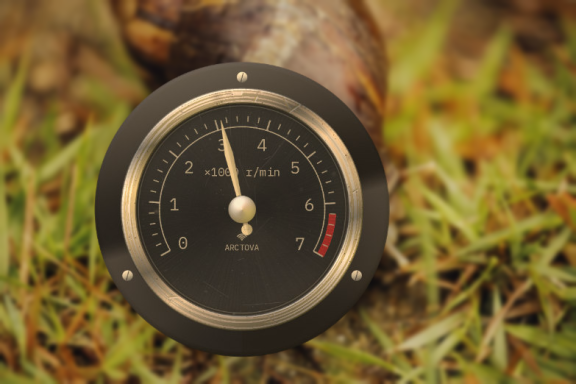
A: **3100** rpm
